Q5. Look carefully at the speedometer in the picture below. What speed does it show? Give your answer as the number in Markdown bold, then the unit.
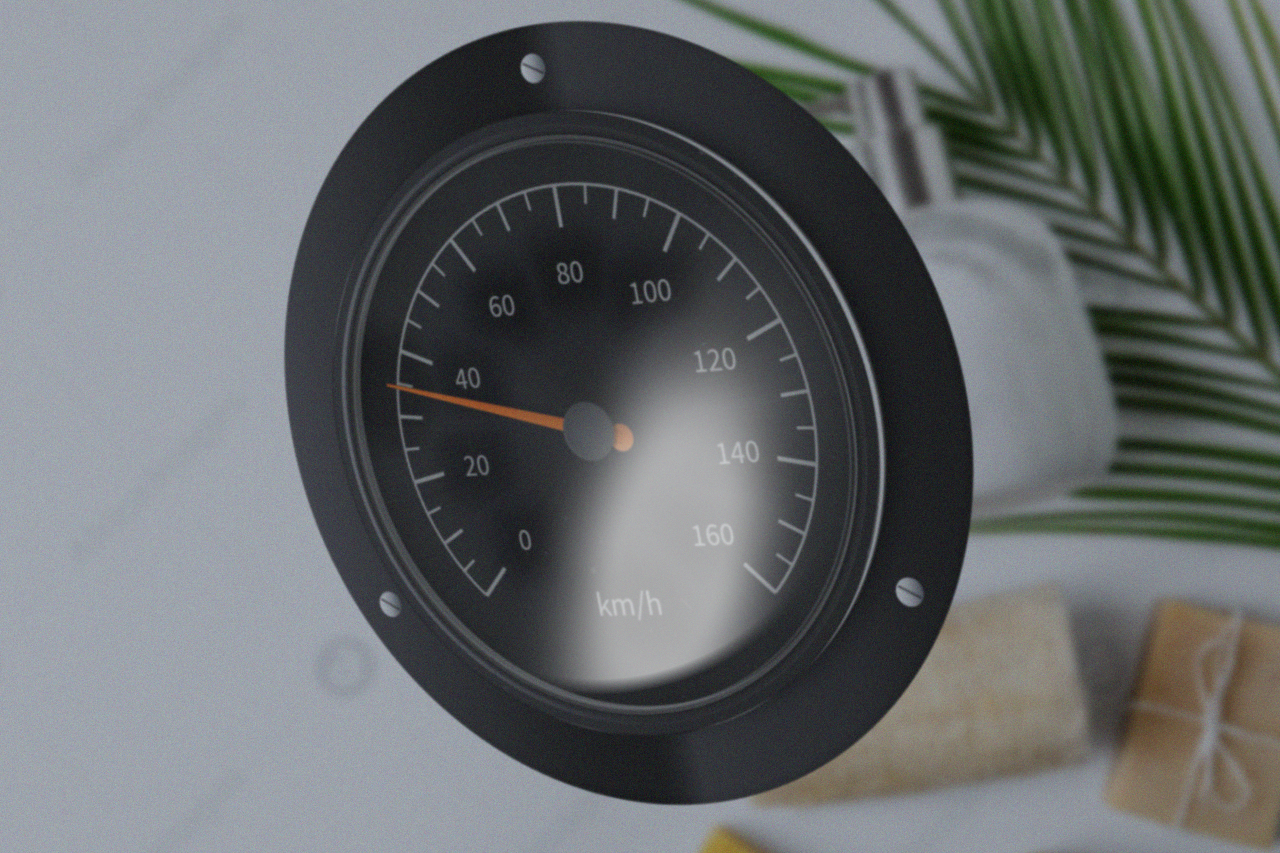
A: **35** km/h
